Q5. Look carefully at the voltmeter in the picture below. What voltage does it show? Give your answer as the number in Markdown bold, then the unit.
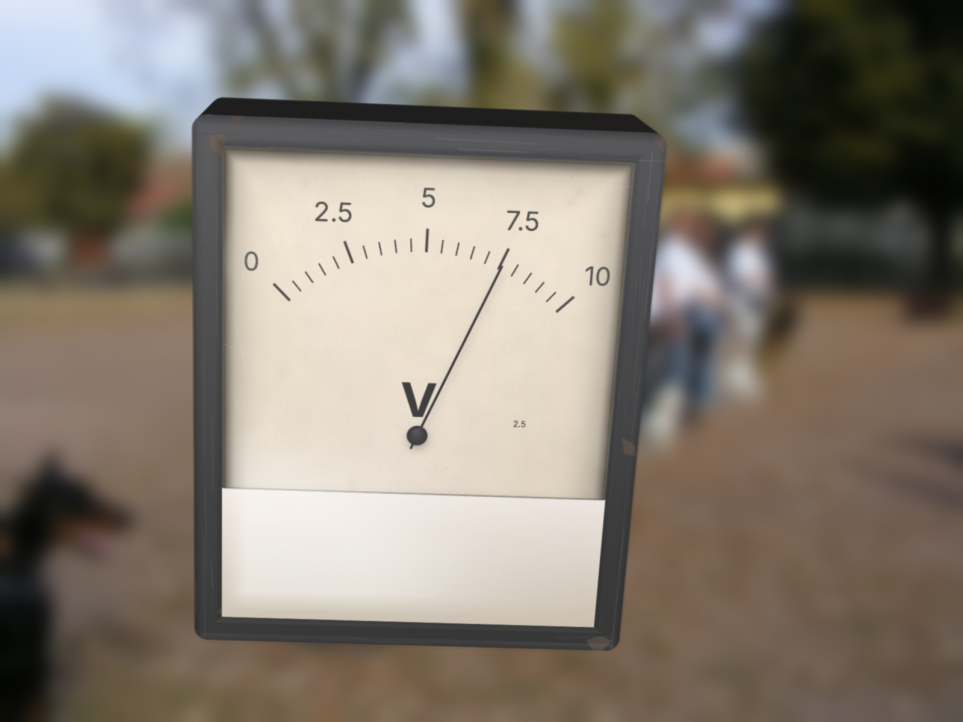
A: **7.5** V
